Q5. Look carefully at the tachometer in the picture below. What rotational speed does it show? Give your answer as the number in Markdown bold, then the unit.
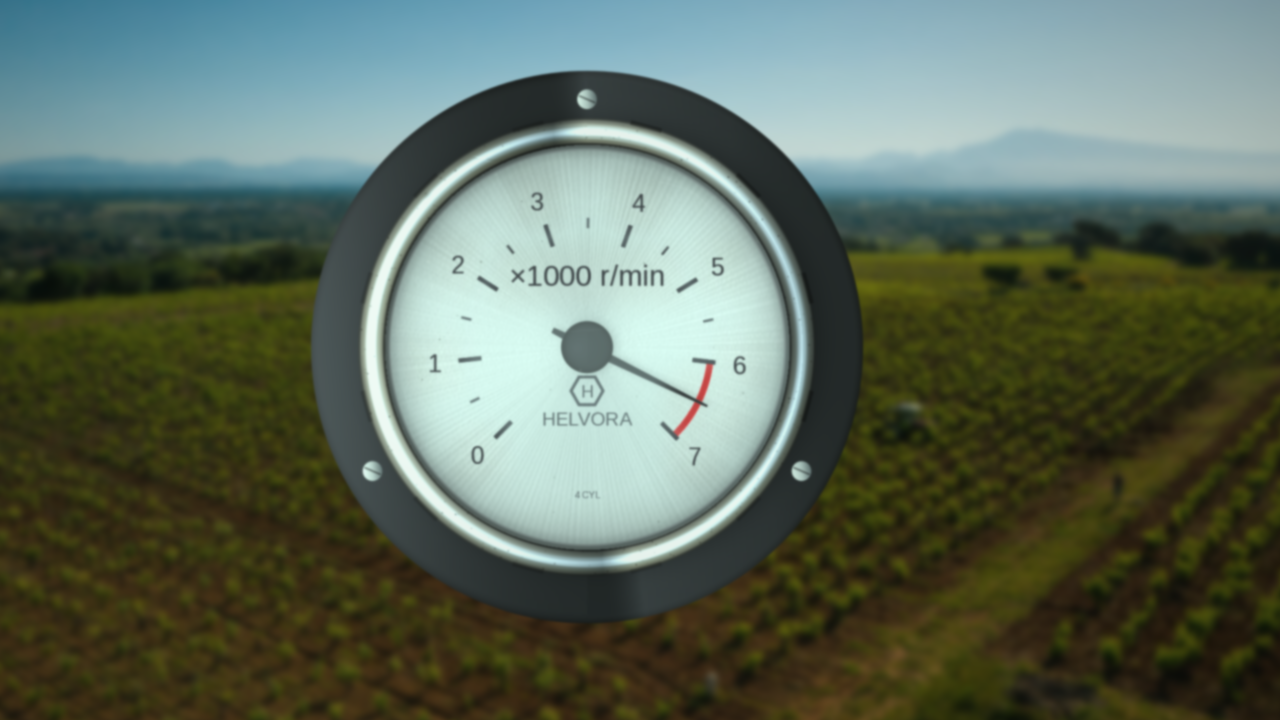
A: **6500** rpm
